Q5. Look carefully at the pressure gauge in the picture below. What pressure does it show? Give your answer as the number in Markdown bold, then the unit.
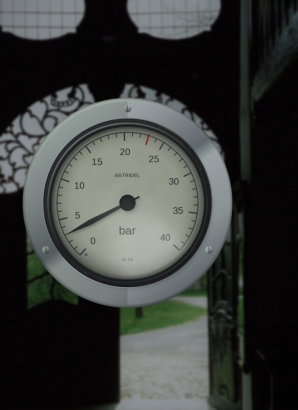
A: **3** bar
